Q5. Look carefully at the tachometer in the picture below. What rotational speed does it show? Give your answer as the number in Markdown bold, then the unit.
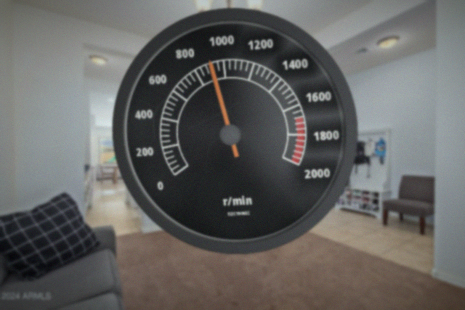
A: **920** rpm
